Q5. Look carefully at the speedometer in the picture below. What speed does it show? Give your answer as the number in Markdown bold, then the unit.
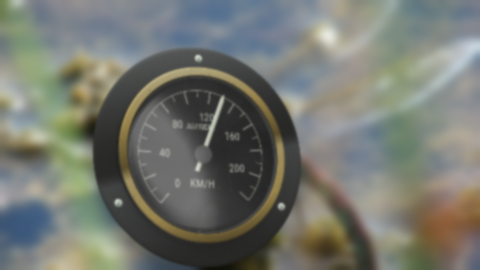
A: **130** km/h
